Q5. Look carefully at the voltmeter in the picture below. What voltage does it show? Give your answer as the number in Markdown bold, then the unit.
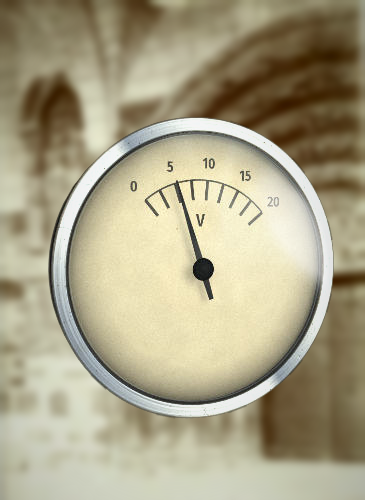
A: **5** V
